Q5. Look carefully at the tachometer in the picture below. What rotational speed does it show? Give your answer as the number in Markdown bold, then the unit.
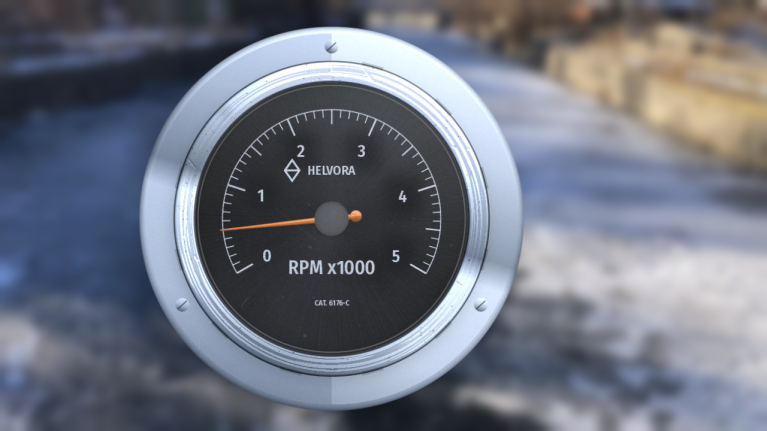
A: **500** rpm
